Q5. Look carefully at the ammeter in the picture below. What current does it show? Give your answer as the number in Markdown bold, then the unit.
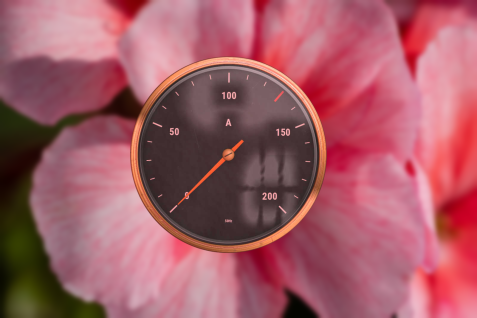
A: **0** A
